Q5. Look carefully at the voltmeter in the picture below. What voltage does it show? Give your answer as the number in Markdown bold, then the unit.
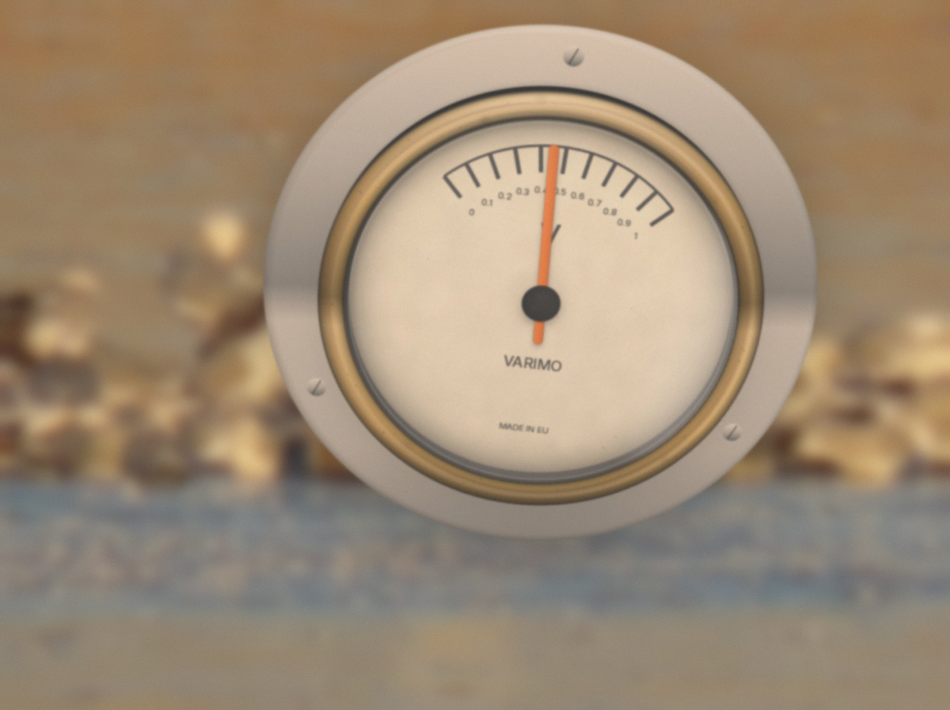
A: **0.45** V
